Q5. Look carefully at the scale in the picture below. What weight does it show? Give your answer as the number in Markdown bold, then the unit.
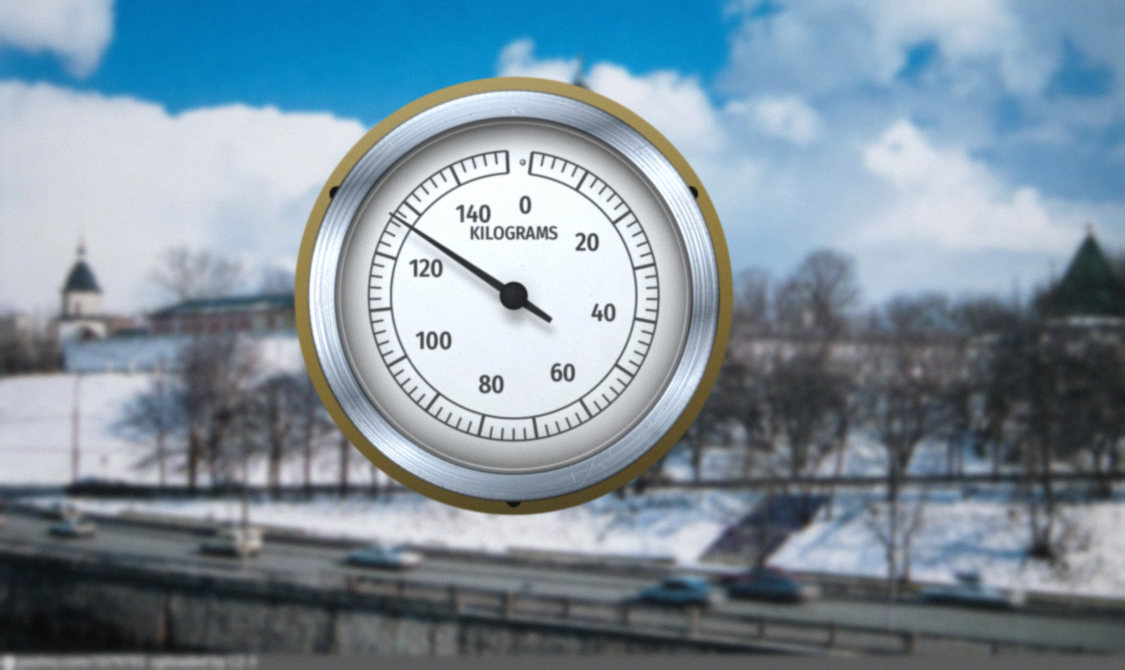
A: **127** kg
